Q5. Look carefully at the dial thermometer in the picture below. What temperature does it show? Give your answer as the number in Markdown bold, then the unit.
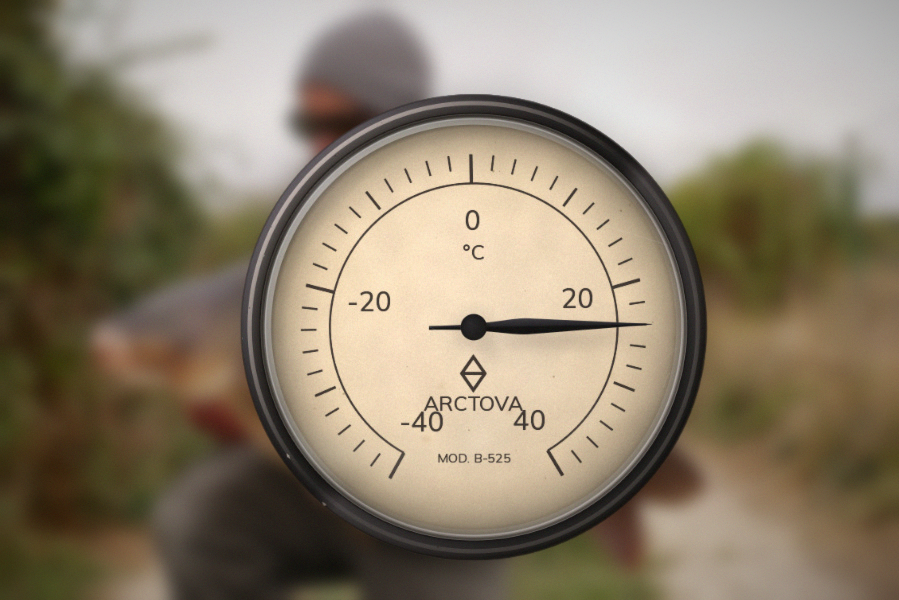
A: **24** °C
